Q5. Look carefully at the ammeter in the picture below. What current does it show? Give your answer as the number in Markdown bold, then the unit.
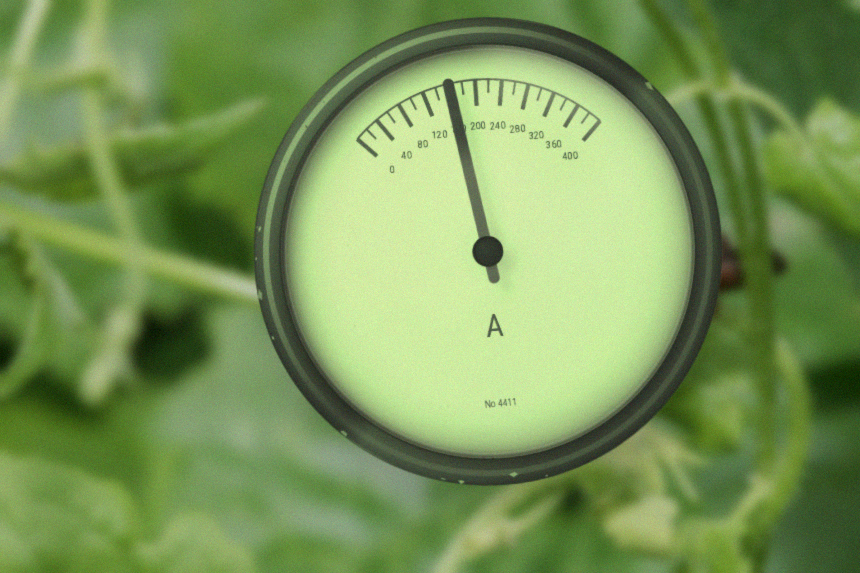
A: **160** A
